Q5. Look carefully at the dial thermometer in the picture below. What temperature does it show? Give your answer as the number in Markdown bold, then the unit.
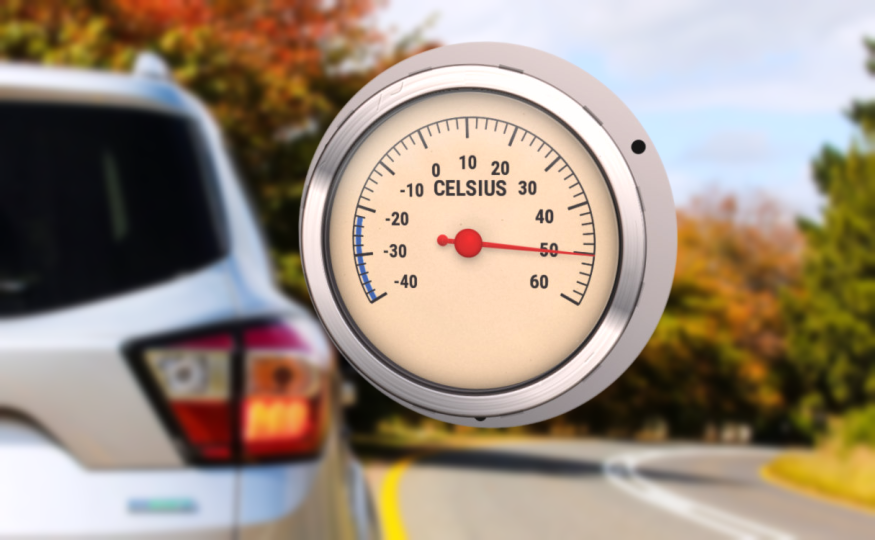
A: **50** °C
